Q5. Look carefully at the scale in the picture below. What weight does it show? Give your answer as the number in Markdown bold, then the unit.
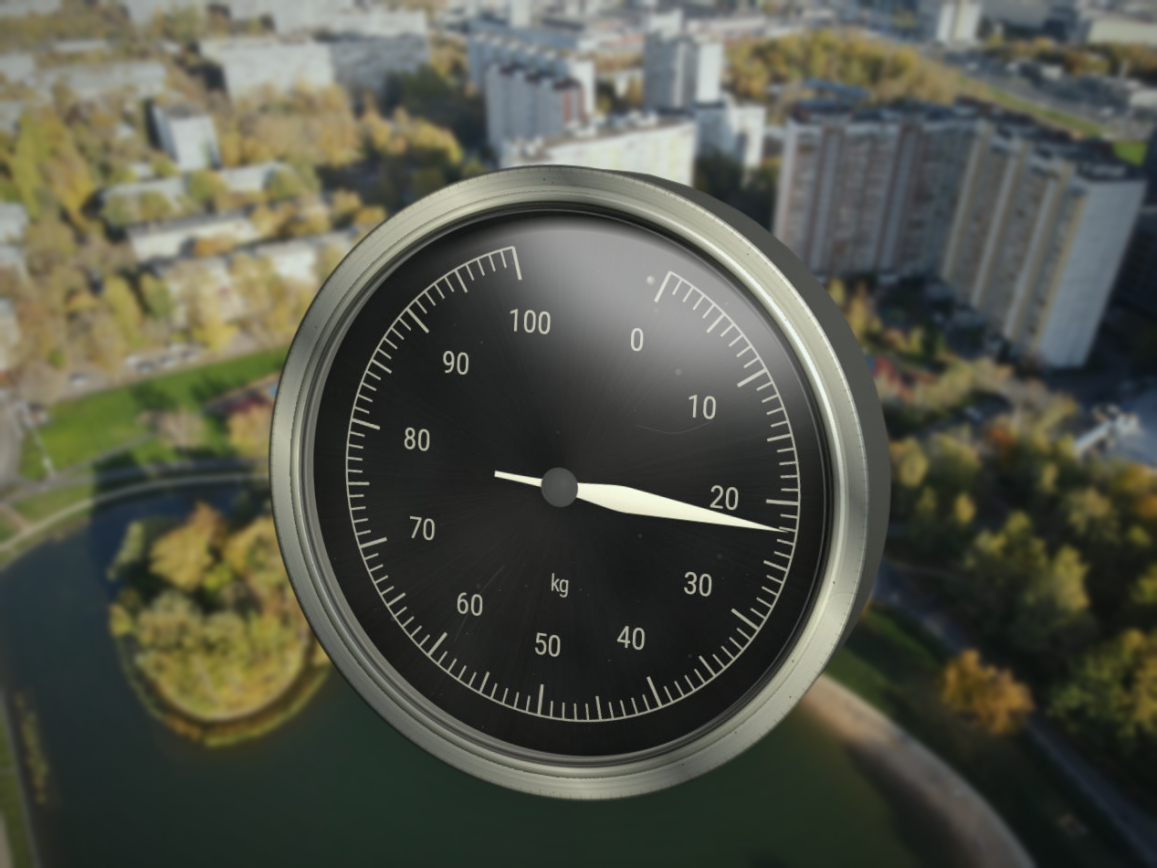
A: **22** kg
